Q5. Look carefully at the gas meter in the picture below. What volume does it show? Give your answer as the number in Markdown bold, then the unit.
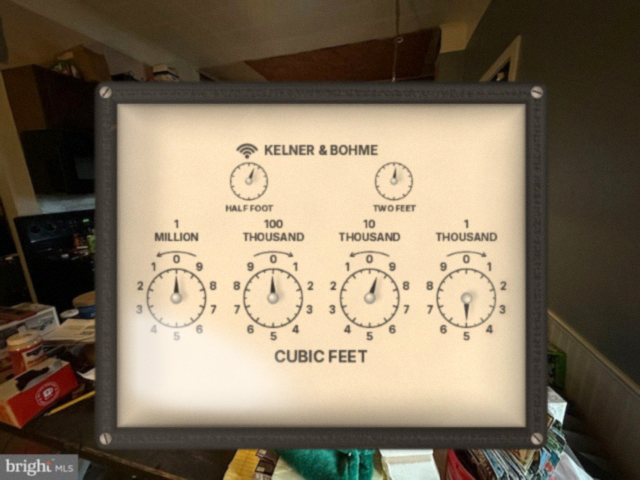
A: **999500** ft³
